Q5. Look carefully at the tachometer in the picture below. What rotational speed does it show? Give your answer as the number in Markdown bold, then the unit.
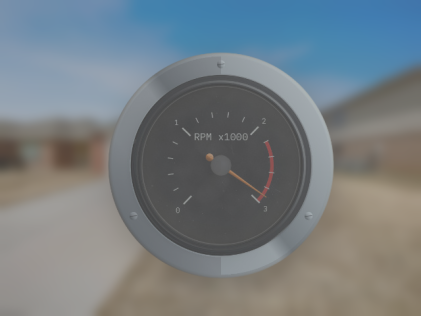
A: **2900** rpm
